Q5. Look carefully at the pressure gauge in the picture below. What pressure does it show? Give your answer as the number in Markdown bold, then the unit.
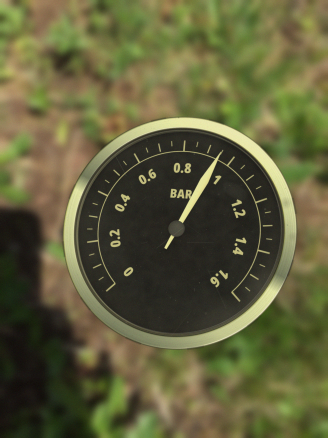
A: **0.95** bar
